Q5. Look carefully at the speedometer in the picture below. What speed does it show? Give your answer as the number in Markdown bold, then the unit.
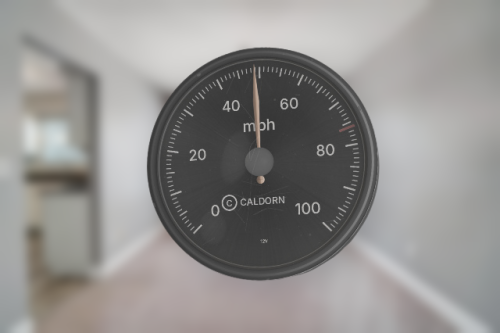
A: **49** mph
